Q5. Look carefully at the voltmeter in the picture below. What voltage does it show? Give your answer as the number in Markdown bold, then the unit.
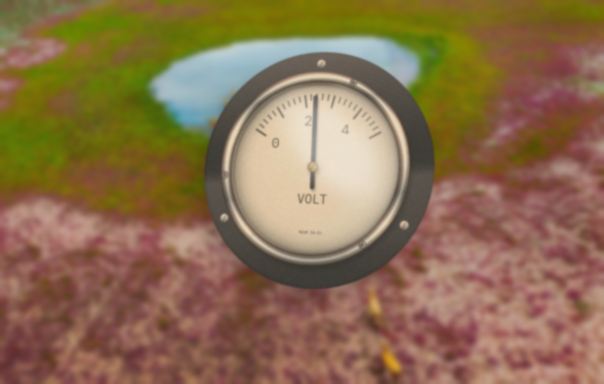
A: **2.4** V
